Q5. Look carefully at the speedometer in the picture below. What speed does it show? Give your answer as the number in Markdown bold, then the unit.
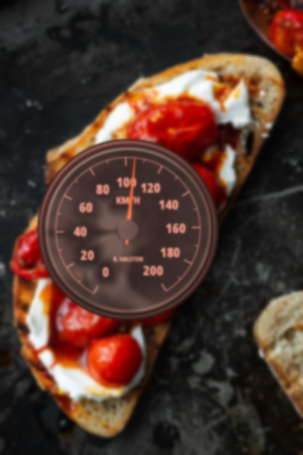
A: **105** km/h
